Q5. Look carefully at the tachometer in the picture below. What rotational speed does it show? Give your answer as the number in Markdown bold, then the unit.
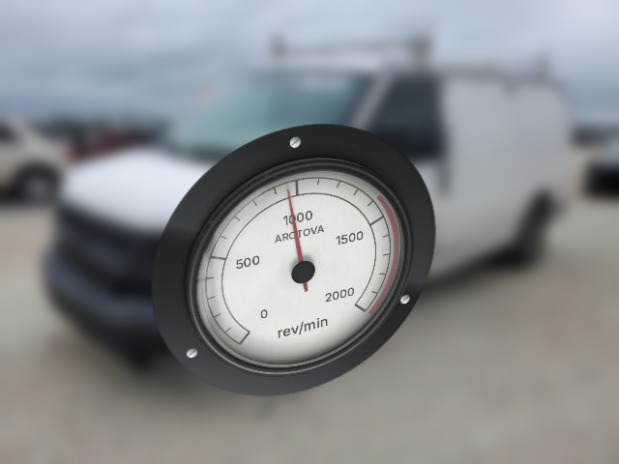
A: **950** rpm
